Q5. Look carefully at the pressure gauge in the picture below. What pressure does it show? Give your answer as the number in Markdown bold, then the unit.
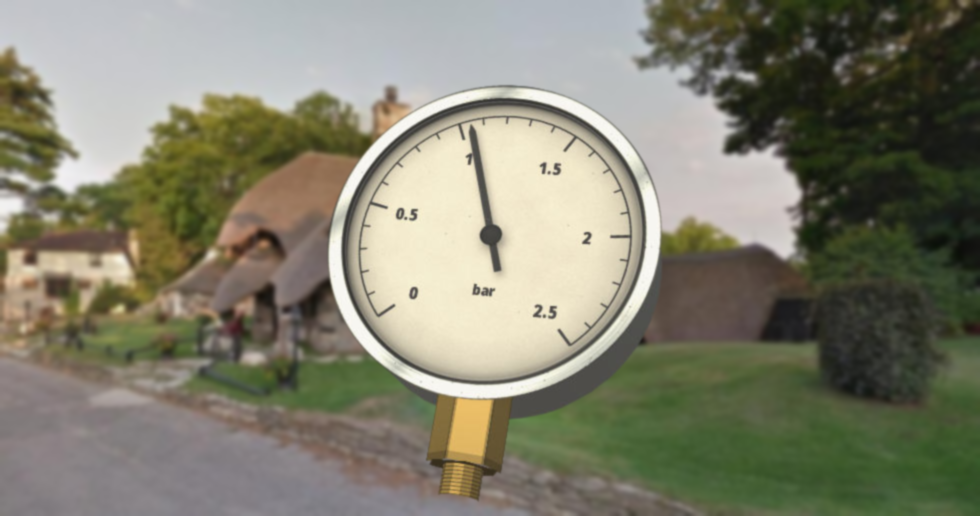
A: **1.05** bar
